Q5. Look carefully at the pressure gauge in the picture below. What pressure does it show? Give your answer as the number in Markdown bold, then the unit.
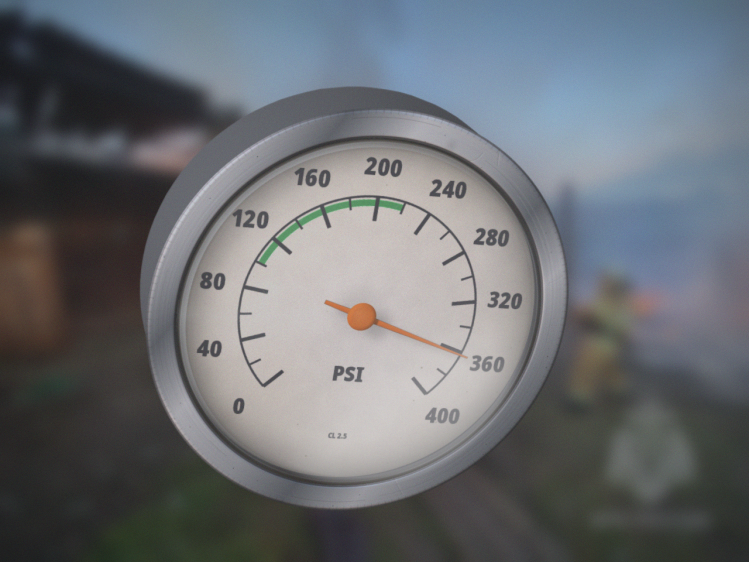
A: **360** psi
